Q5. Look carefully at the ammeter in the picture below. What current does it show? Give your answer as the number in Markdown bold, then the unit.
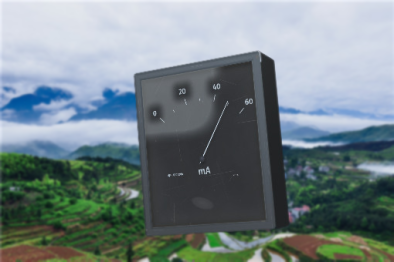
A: **50** mA
